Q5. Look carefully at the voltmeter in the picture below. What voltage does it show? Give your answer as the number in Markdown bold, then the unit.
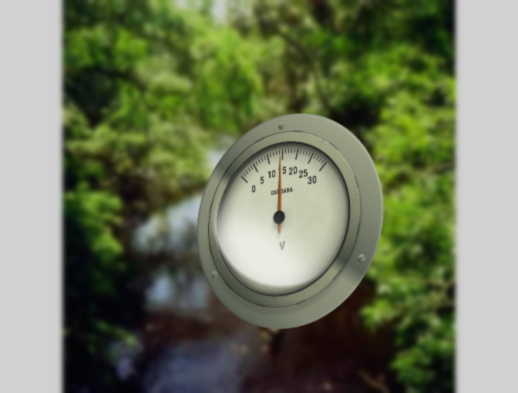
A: **15** V
